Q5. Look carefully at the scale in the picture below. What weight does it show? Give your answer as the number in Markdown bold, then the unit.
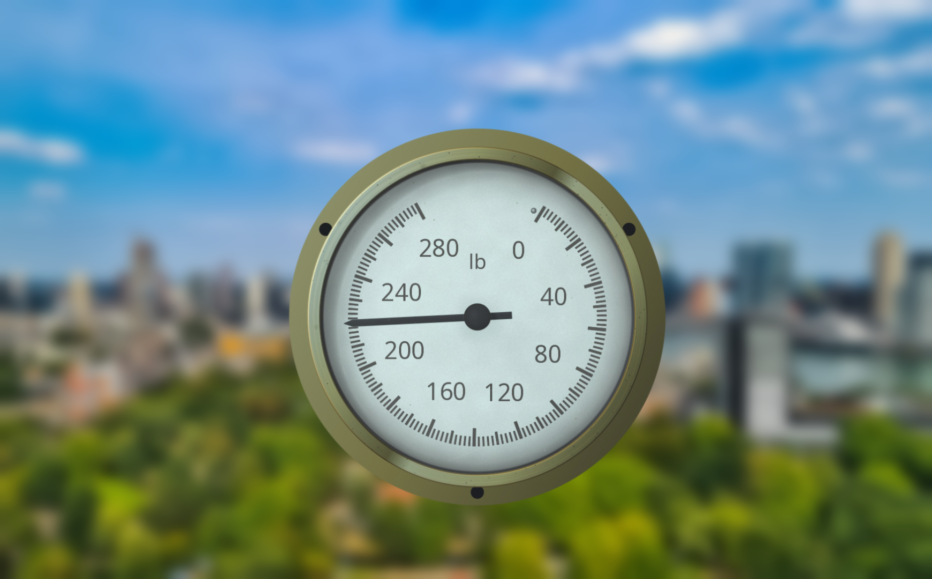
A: **220** lb
